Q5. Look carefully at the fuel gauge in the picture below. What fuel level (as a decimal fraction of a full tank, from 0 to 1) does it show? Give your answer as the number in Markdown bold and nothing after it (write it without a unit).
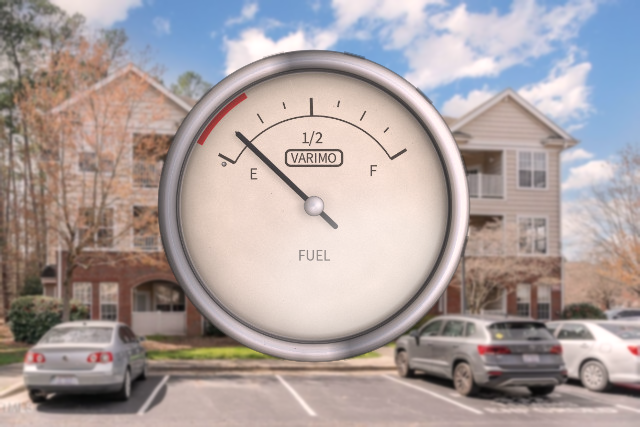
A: **0.125**
